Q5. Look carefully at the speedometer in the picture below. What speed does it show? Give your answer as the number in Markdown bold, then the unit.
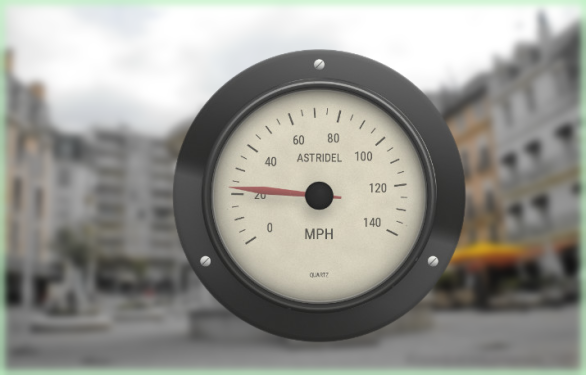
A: **22.5** mph
